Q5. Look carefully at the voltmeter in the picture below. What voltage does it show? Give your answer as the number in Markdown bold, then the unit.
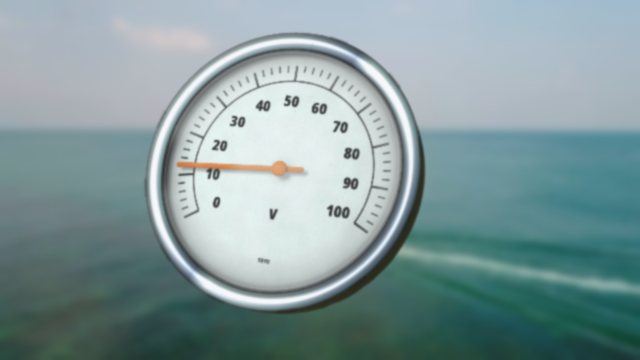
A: **12** V
